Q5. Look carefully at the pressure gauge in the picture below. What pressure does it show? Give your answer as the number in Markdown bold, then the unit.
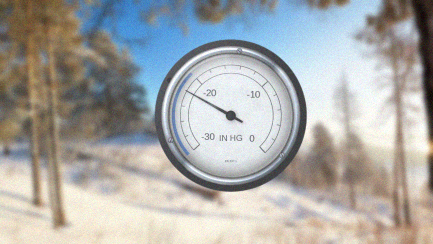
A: **-22** inHg
